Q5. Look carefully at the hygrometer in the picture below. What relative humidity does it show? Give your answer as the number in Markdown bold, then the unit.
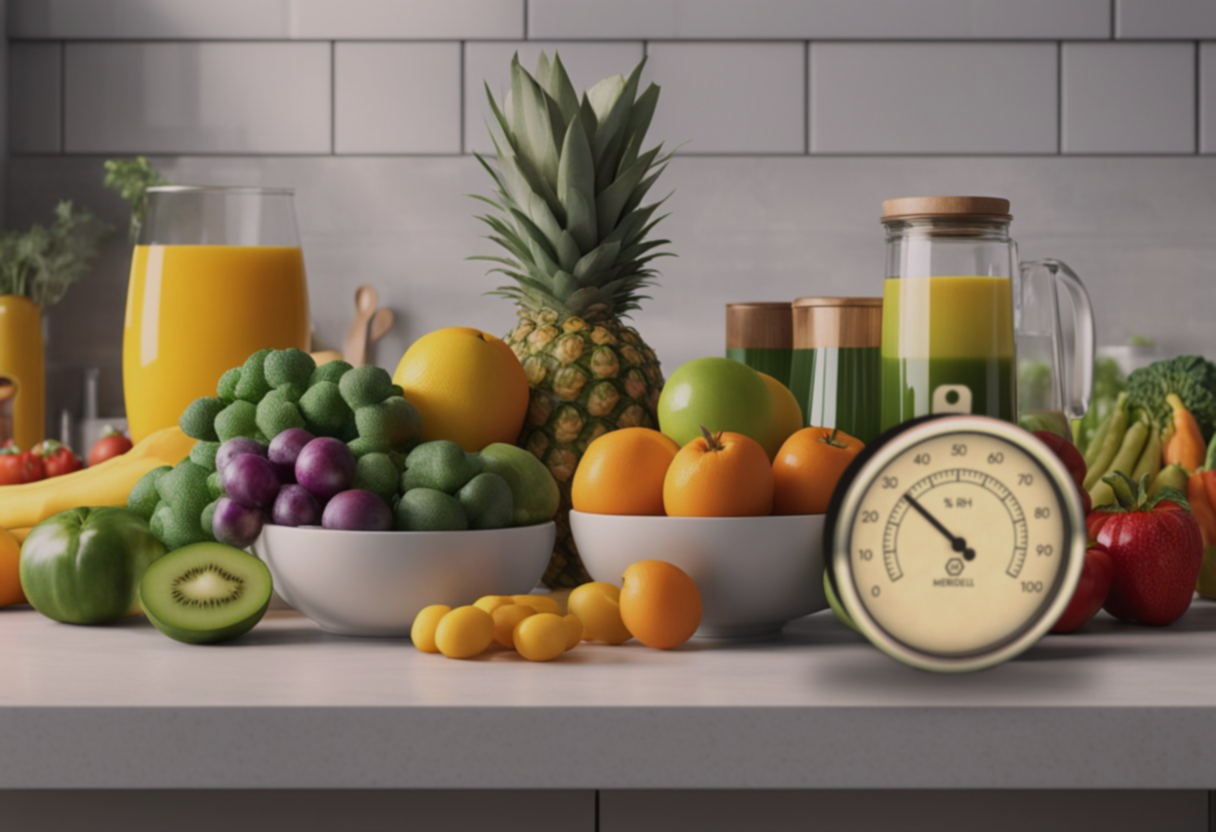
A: **30** %
